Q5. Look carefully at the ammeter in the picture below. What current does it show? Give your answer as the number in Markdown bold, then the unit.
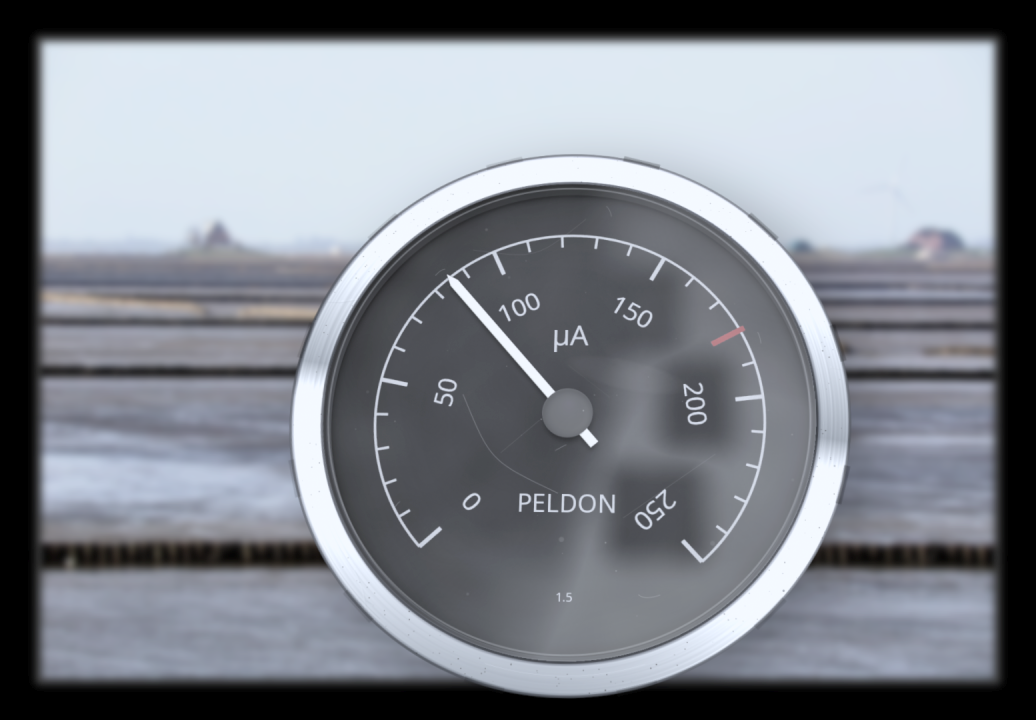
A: **85** µA
